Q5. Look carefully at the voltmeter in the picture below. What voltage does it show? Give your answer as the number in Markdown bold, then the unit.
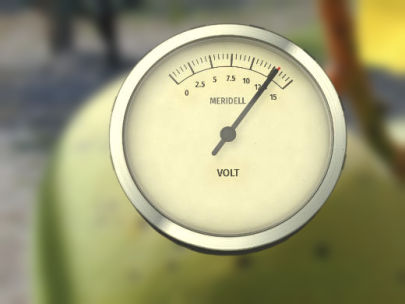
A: **13** V
